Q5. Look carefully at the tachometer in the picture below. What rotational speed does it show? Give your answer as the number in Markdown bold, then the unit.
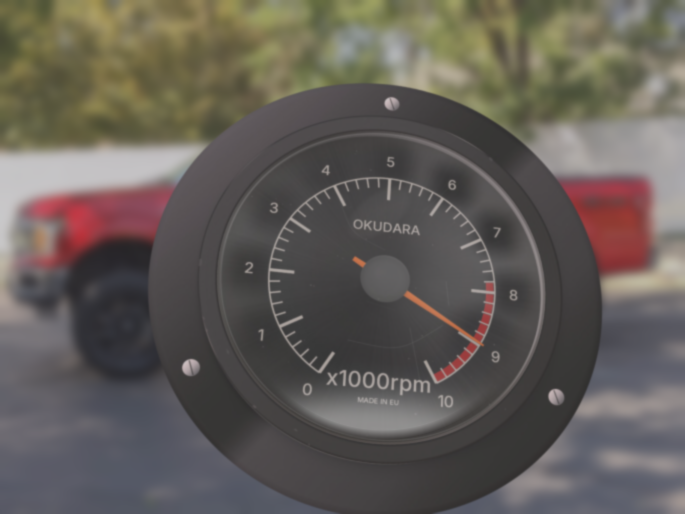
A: **9000** rpm
